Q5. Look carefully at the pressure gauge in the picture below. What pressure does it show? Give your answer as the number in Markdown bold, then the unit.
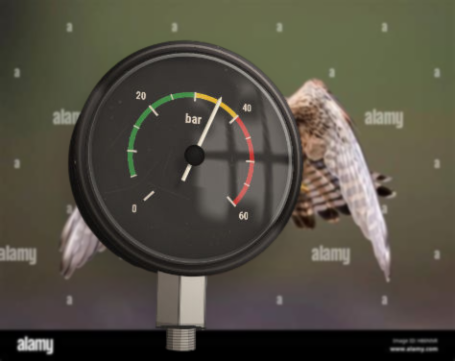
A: **35** bar
